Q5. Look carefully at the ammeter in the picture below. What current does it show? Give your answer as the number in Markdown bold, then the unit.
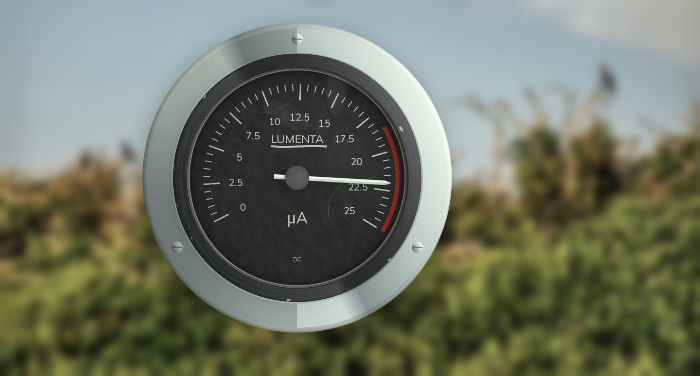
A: **22** µA
